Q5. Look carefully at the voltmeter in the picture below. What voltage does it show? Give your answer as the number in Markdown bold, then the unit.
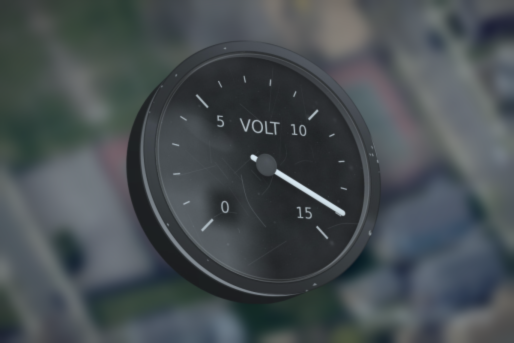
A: **14** V
